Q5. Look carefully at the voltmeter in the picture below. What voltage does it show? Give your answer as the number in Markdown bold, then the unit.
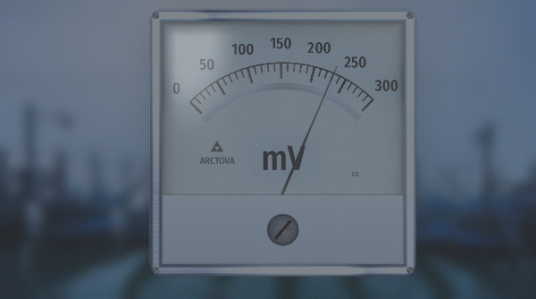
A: **230** mV
